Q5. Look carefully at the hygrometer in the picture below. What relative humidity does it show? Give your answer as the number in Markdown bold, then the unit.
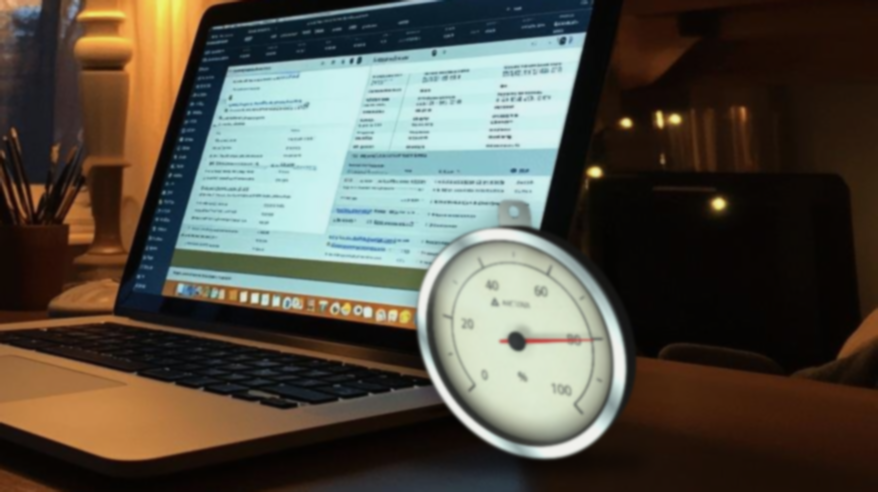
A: **80** %
